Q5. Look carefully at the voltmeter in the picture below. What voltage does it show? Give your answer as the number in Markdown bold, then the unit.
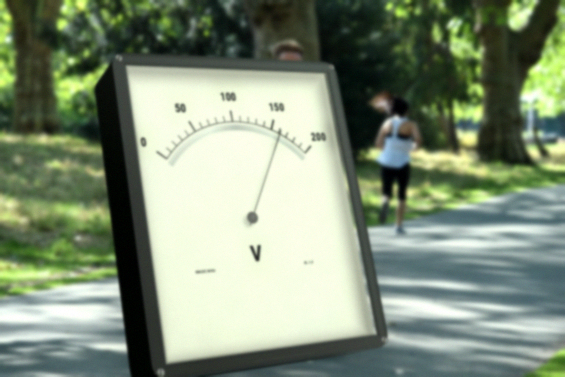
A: **160** V
